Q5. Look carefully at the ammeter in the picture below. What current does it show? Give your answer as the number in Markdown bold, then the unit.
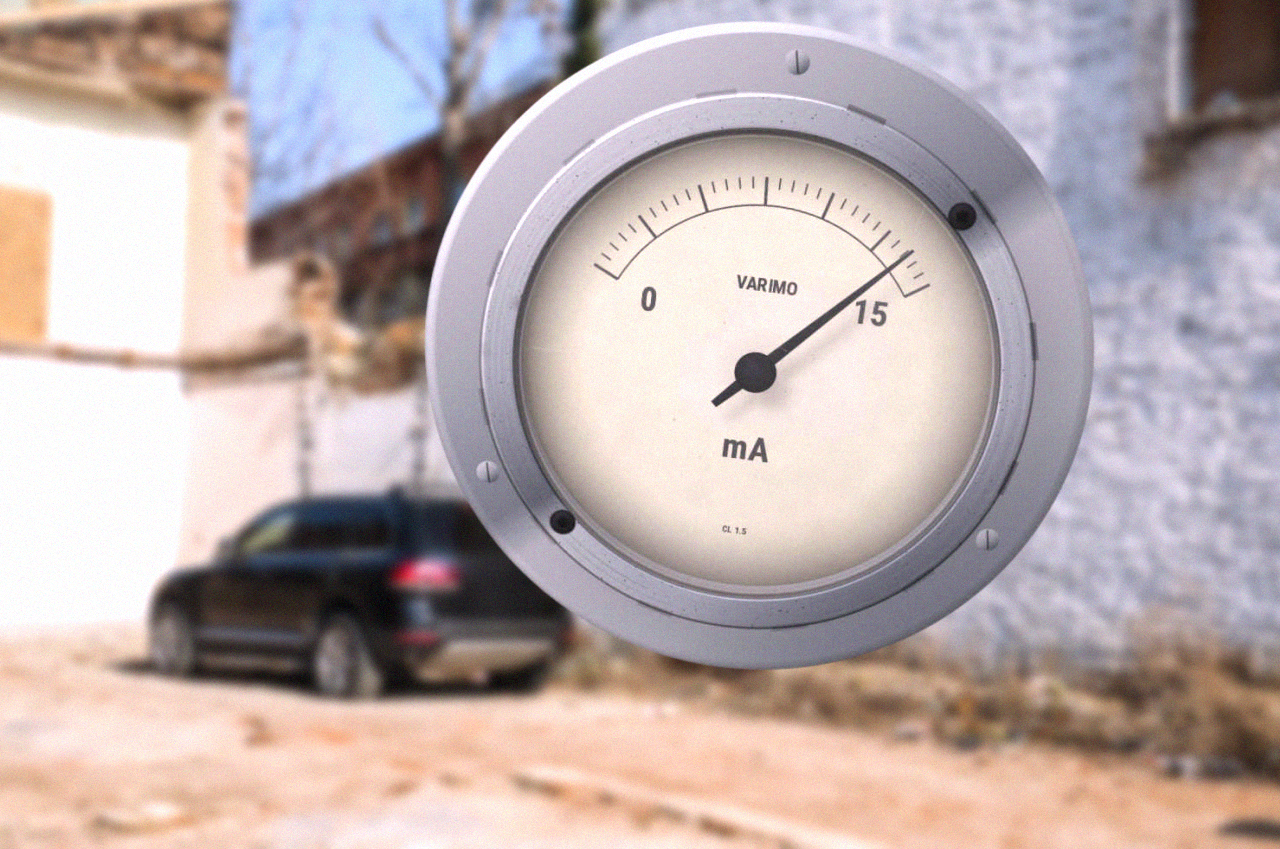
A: **13.5** mA
